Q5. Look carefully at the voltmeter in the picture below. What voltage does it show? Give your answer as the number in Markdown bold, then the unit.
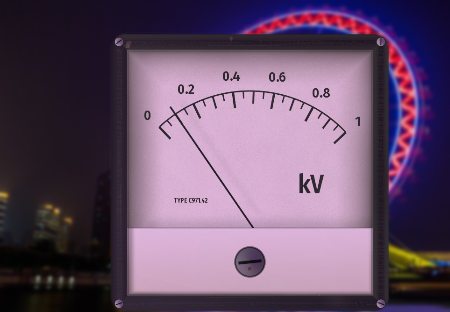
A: **0.1** kV
